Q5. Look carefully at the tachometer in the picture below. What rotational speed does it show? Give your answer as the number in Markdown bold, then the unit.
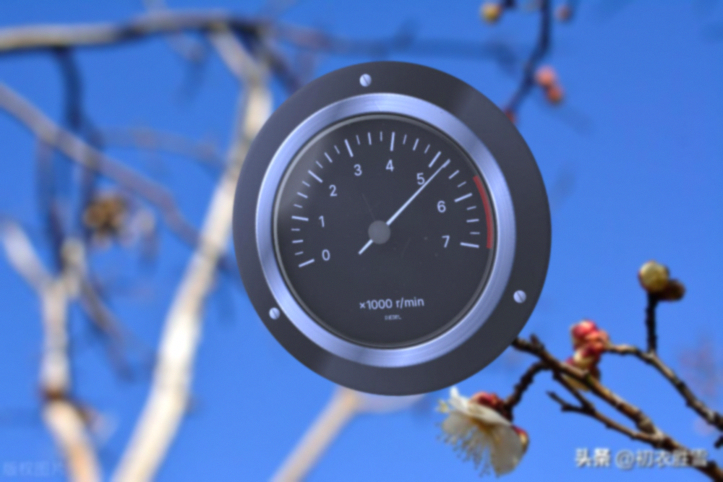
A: **5250** rpm
